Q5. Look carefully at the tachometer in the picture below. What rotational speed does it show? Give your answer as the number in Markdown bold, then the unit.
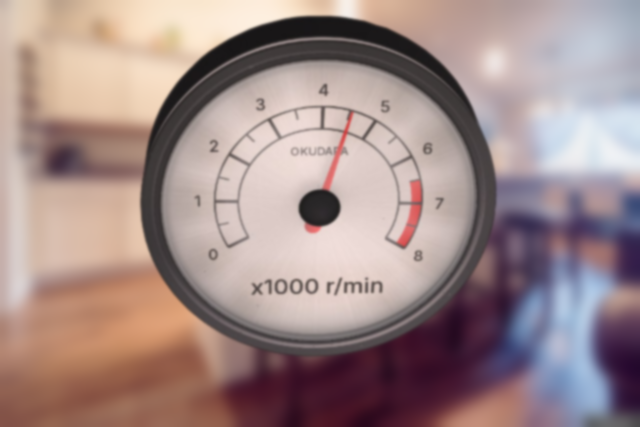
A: **4500** rpm
